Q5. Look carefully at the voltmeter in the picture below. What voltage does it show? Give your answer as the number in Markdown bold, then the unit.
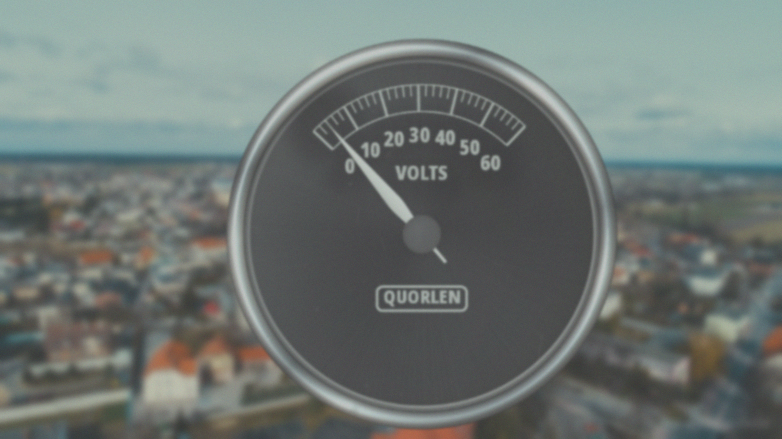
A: **4** V
